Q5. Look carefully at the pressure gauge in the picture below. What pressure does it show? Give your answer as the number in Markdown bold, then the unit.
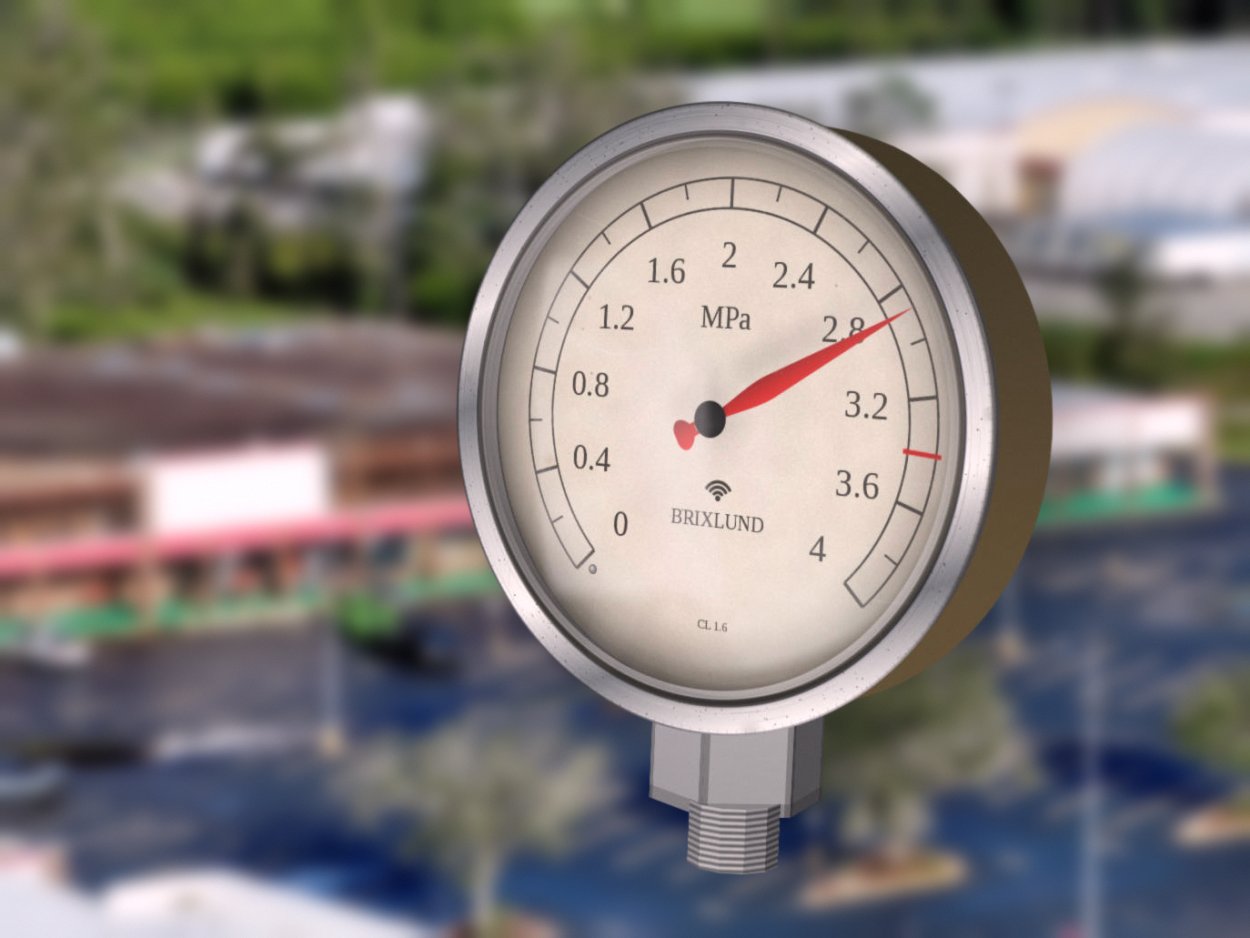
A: **2.9** MPa
